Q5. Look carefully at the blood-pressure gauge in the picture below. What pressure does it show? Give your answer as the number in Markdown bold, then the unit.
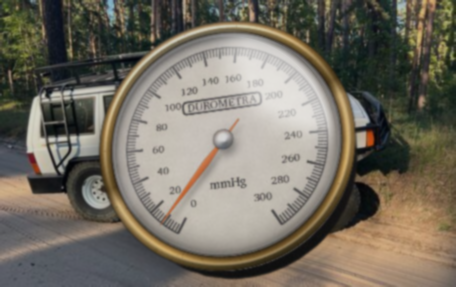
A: **10** mmHg
